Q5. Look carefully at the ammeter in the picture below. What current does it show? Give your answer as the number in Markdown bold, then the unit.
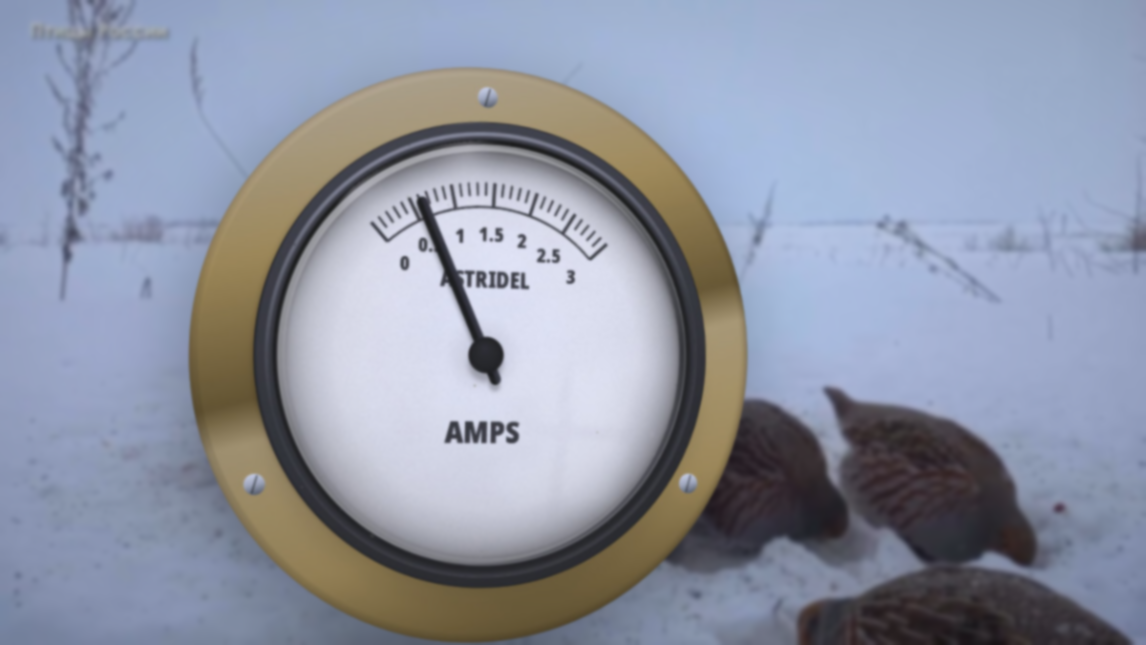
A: **0.6** A
